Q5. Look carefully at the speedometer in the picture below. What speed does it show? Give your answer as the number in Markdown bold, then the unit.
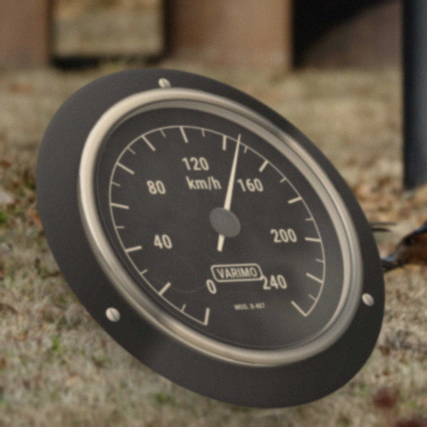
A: **145** km/h
